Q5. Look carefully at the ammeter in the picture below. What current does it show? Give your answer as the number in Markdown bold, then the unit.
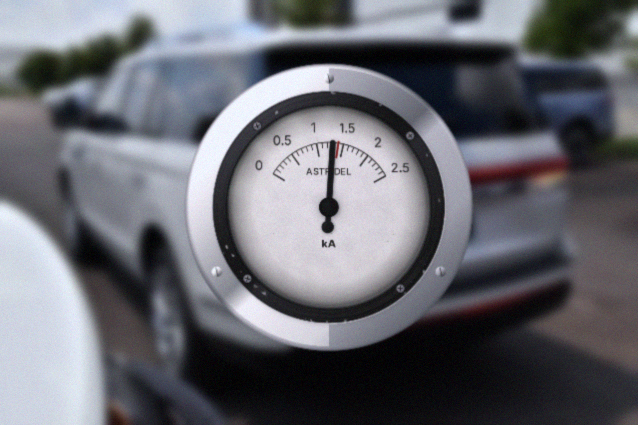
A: **1.3** kA
